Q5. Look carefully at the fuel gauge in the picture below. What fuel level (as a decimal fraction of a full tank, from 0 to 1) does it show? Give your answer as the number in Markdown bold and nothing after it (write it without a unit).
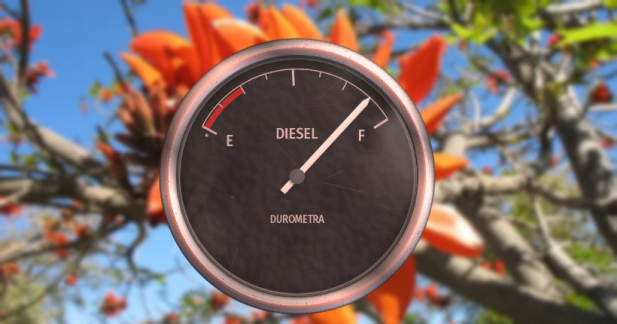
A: **0.875**
